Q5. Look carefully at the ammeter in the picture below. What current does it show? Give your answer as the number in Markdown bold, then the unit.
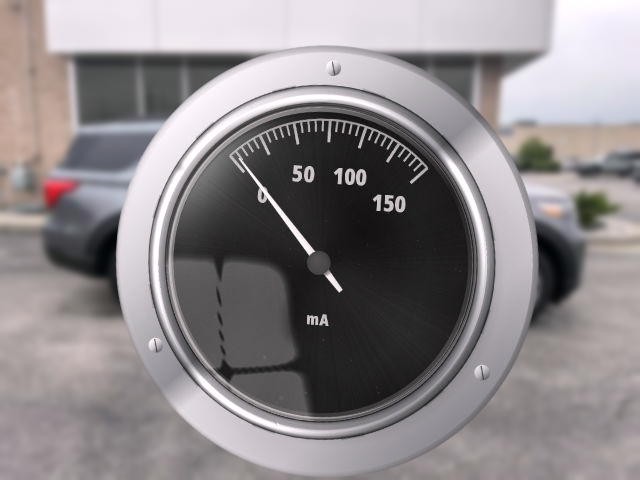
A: **5** mA
